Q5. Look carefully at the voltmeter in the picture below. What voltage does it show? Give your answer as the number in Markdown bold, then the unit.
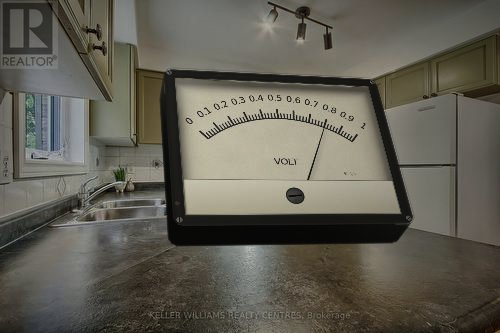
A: **0.8** V
